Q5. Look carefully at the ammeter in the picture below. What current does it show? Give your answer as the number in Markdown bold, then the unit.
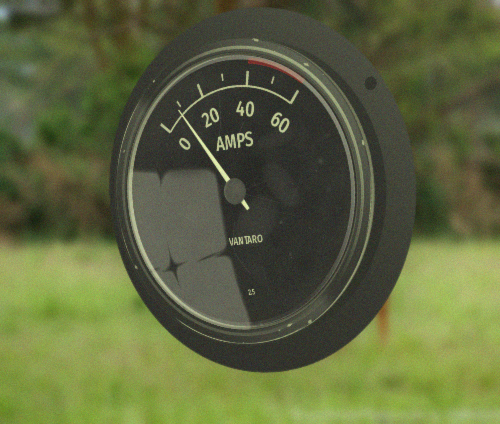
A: **10** A
